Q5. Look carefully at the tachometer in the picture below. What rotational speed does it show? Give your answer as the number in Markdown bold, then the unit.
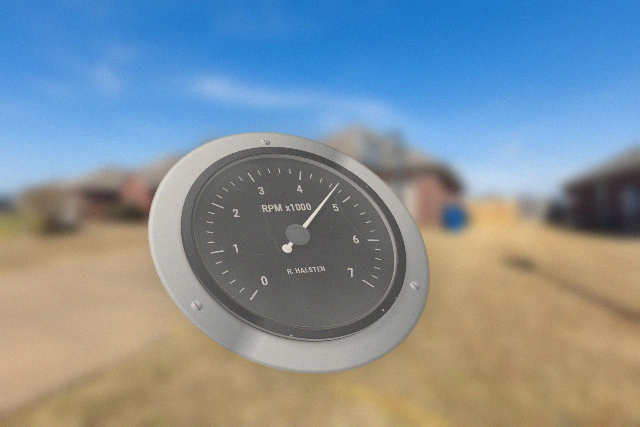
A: **4700** rpm
